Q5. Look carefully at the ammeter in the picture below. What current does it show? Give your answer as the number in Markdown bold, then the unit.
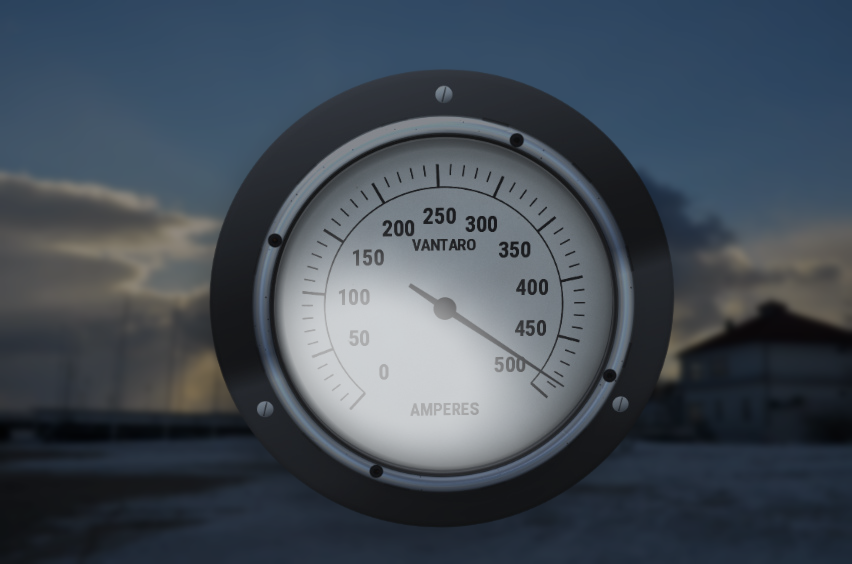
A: **485** A
